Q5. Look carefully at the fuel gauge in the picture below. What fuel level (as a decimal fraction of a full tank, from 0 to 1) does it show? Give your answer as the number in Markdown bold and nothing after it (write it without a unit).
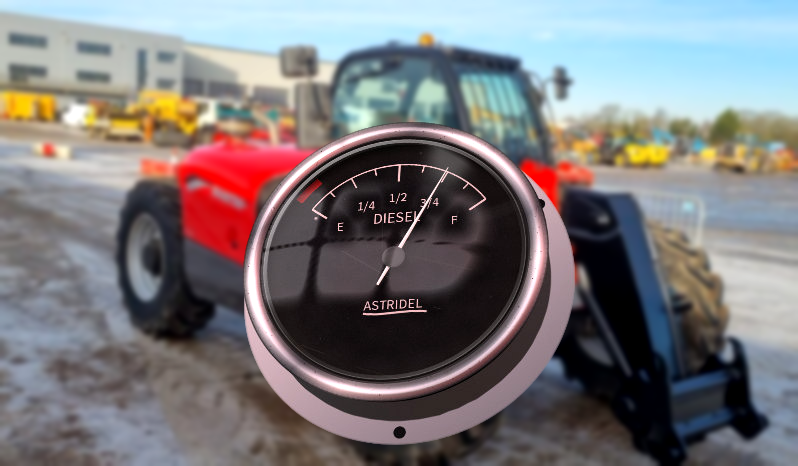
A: **0.75**
